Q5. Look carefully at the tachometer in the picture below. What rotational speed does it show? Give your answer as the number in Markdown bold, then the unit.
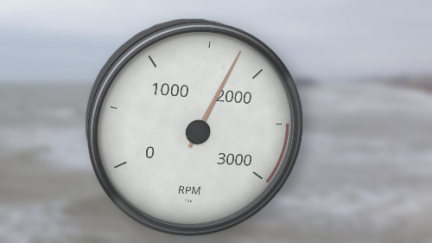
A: **1750** rpm
